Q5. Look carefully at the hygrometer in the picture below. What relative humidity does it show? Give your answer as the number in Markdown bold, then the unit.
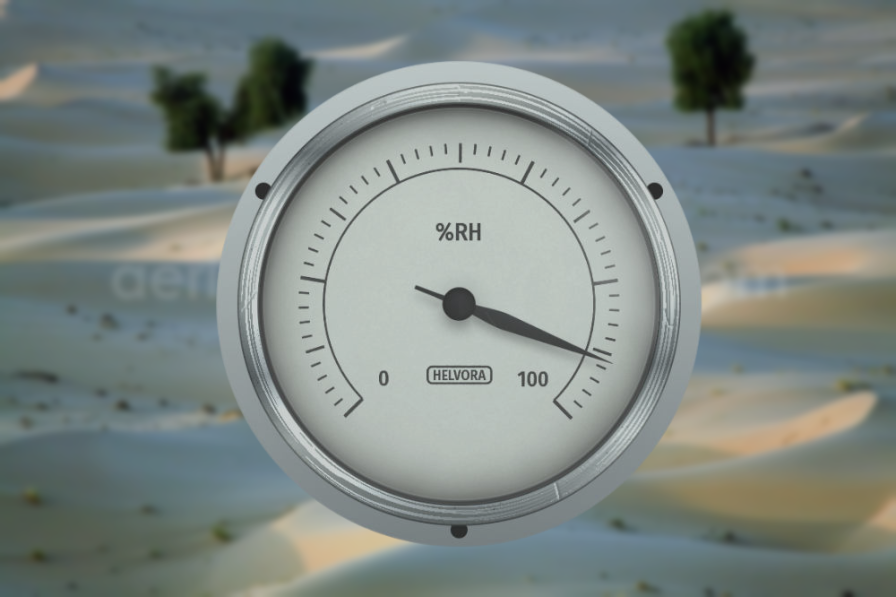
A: **91** %
